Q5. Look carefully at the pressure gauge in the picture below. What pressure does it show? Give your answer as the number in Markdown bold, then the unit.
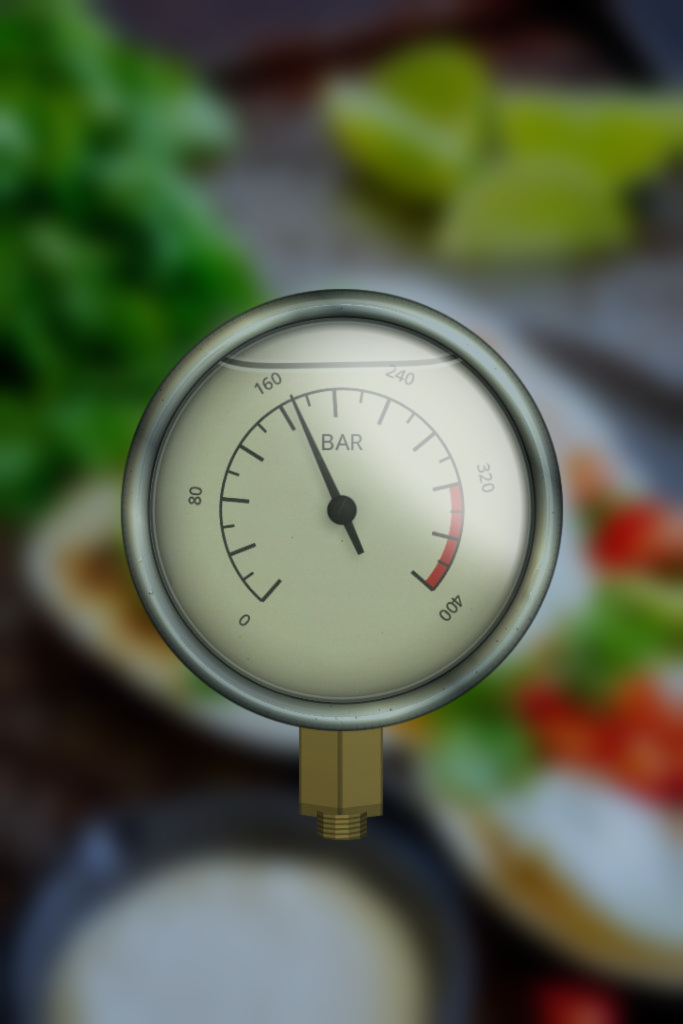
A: **170** bar
